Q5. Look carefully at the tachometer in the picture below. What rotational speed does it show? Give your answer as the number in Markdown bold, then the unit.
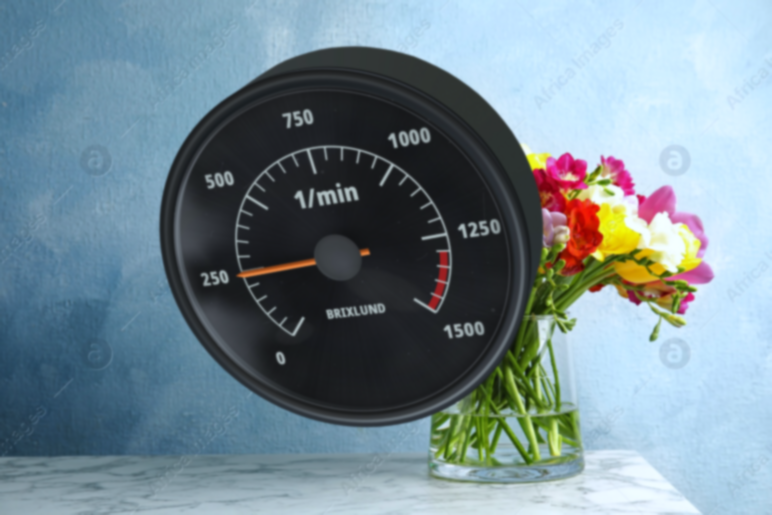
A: **250** rpm
